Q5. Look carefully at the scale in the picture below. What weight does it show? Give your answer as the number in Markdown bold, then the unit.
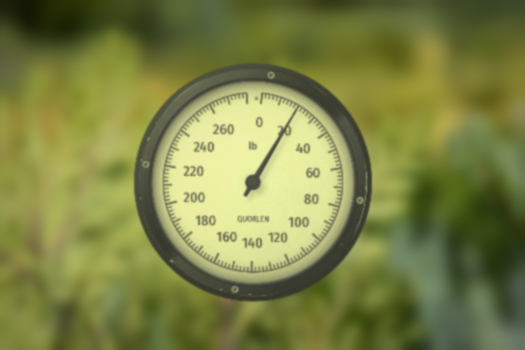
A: **20** lb
